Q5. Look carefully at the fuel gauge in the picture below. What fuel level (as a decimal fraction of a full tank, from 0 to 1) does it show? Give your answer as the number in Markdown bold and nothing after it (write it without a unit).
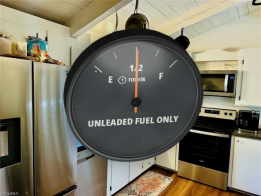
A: **0.5**
